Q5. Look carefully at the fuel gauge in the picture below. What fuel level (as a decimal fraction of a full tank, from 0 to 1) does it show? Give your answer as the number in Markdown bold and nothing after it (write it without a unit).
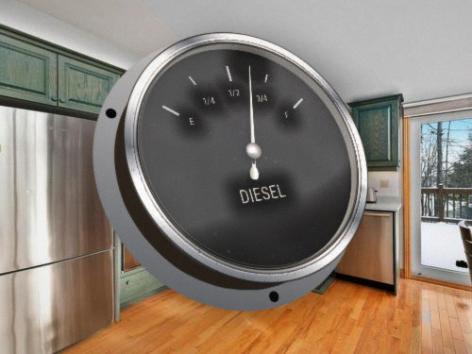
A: **0.625**
